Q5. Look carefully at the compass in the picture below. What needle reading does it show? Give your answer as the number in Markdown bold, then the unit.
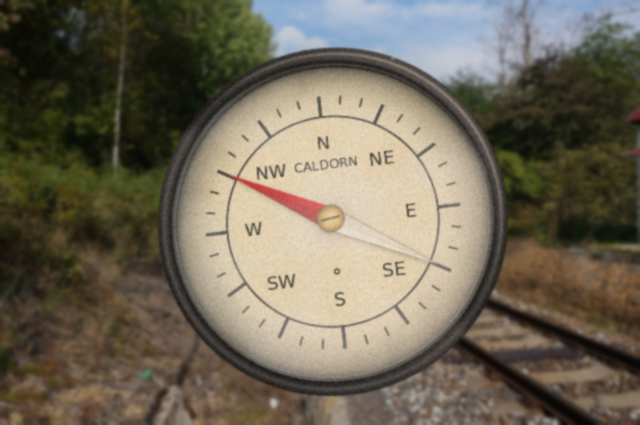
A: **300** °
